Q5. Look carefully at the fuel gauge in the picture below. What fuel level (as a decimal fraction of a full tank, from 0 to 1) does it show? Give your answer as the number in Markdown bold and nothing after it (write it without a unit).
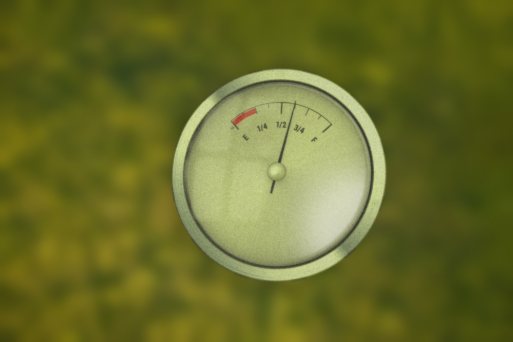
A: **0.625**
